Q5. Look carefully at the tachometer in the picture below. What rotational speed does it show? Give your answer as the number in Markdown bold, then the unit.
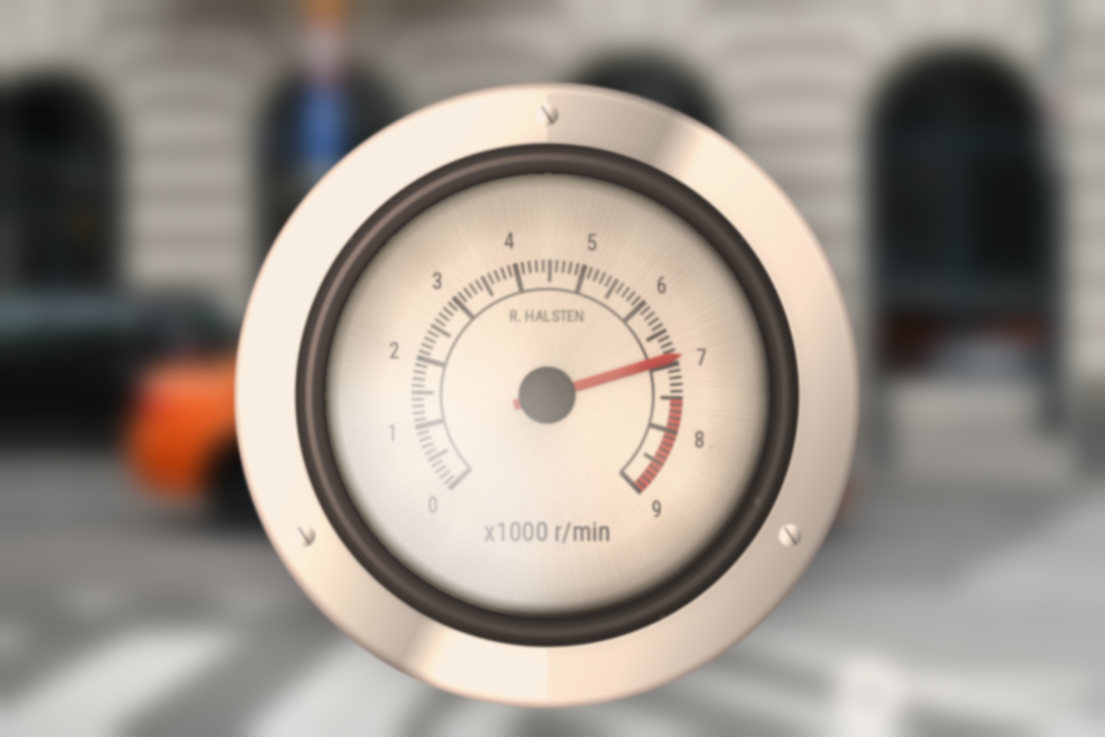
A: **6900** rpm
